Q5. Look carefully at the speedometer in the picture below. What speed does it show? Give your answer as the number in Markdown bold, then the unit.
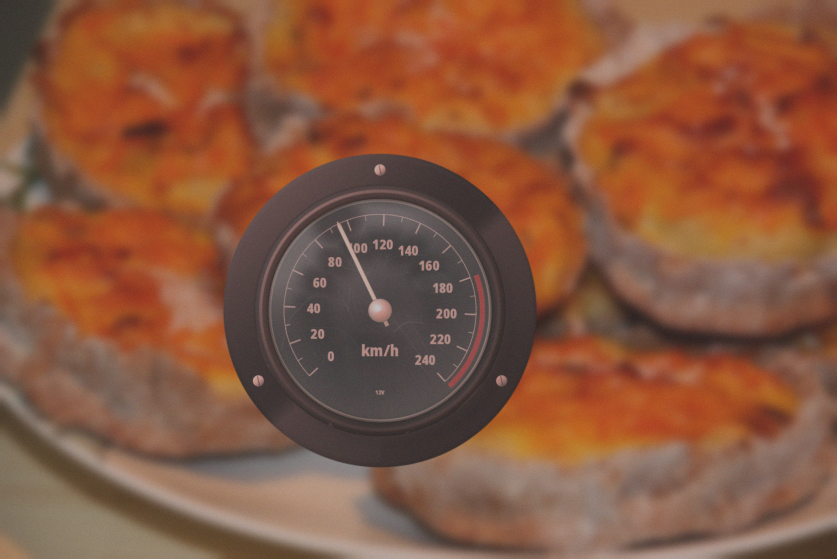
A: **95** km/h
